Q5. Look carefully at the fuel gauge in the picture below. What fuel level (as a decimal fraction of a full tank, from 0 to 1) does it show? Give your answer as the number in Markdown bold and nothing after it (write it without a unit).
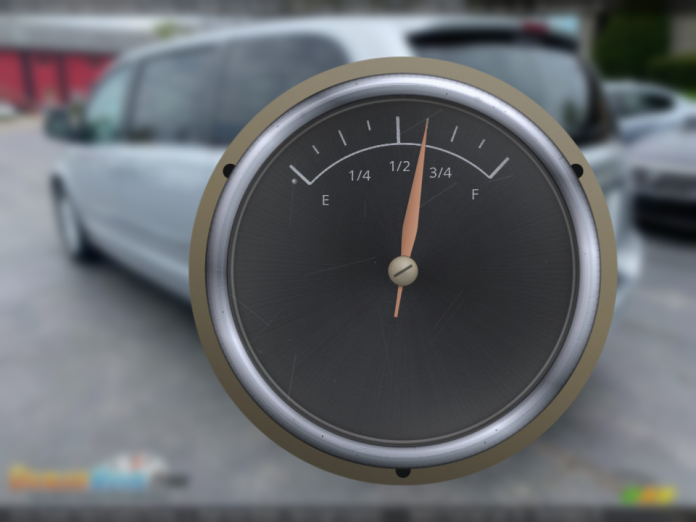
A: **0.625**
